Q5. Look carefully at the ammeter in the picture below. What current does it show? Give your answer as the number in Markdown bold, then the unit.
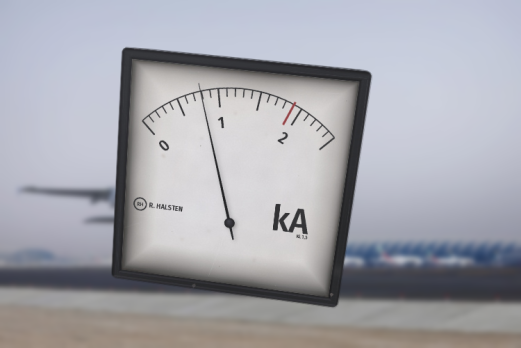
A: **0.8** kA
